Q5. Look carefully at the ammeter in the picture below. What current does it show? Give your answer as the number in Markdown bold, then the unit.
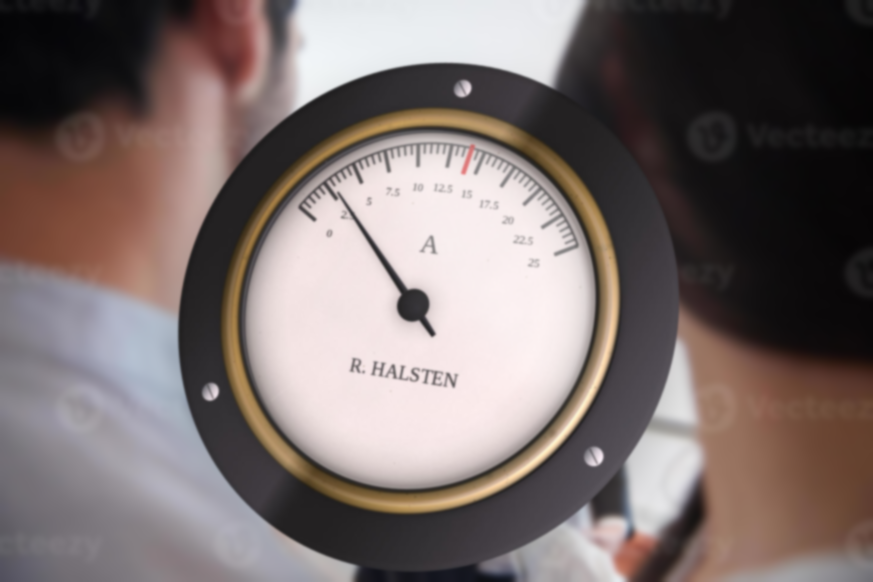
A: **3** A
